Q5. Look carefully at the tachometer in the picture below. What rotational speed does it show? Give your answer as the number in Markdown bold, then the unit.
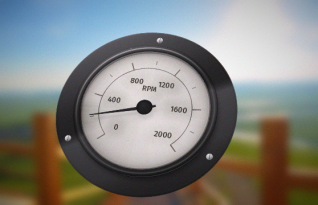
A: **200** rpm
